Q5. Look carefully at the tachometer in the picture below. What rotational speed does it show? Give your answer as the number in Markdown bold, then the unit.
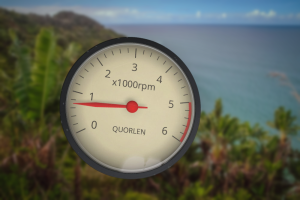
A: **700** rpm
